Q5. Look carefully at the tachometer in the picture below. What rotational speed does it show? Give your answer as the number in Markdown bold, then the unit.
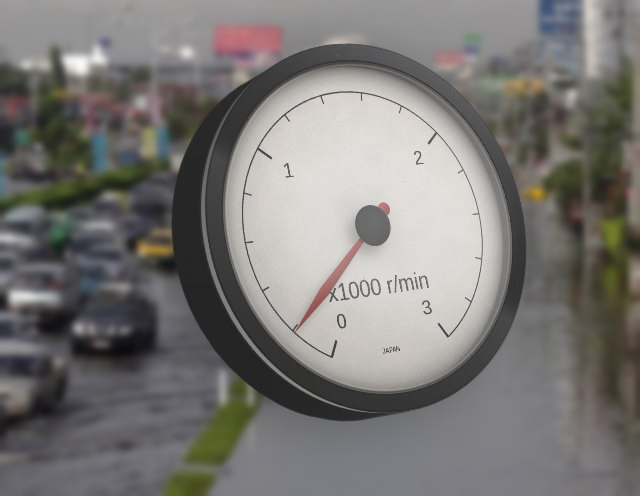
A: **200** rpm
